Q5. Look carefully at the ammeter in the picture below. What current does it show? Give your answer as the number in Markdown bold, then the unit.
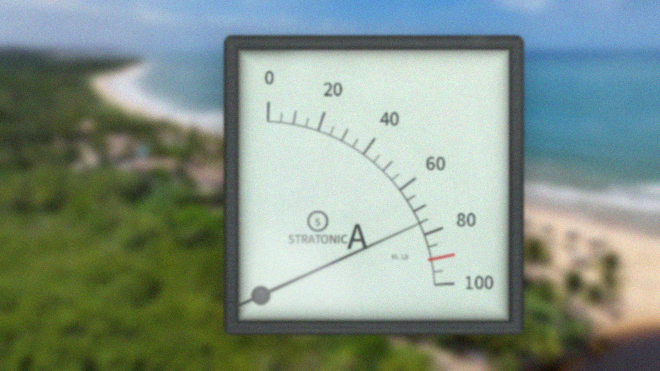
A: **75** A
